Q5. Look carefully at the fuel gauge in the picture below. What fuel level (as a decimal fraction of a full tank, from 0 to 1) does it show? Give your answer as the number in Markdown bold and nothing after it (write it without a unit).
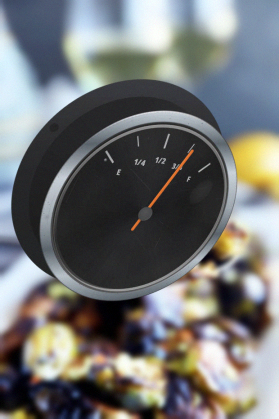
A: **0.75**
